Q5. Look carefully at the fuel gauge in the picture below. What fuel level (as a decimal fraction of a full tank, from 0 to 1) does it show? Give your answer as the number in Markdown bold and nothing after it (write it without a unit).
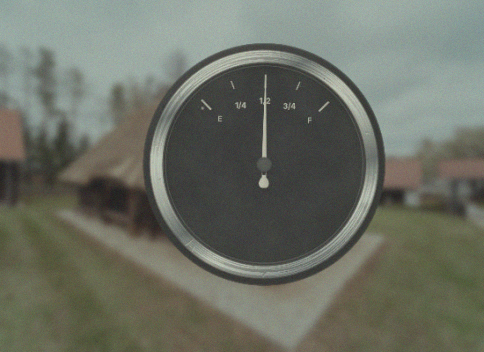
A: **0.5**
